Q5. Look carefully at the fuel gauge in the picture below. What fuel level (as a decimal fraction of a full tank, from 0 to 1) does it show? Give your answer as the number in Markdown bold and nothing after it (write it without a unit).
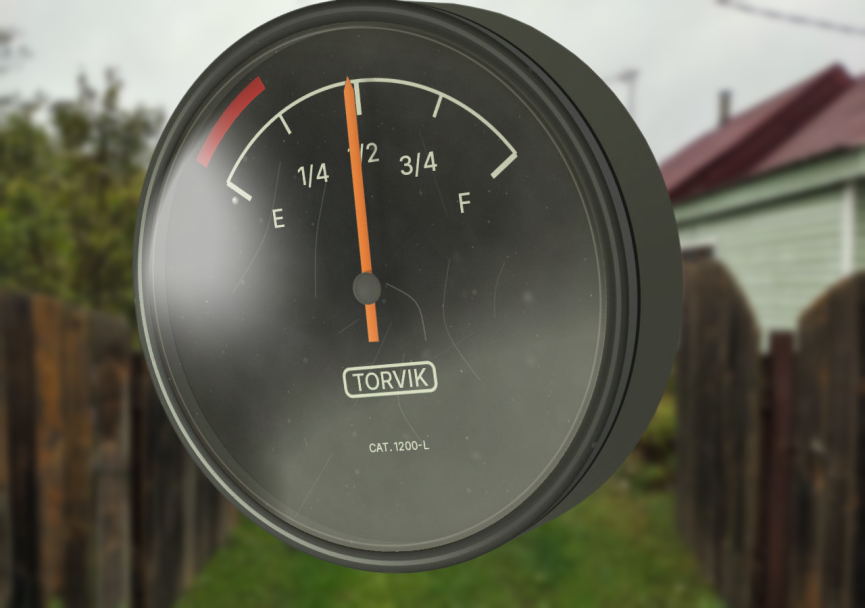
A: **0.5**
